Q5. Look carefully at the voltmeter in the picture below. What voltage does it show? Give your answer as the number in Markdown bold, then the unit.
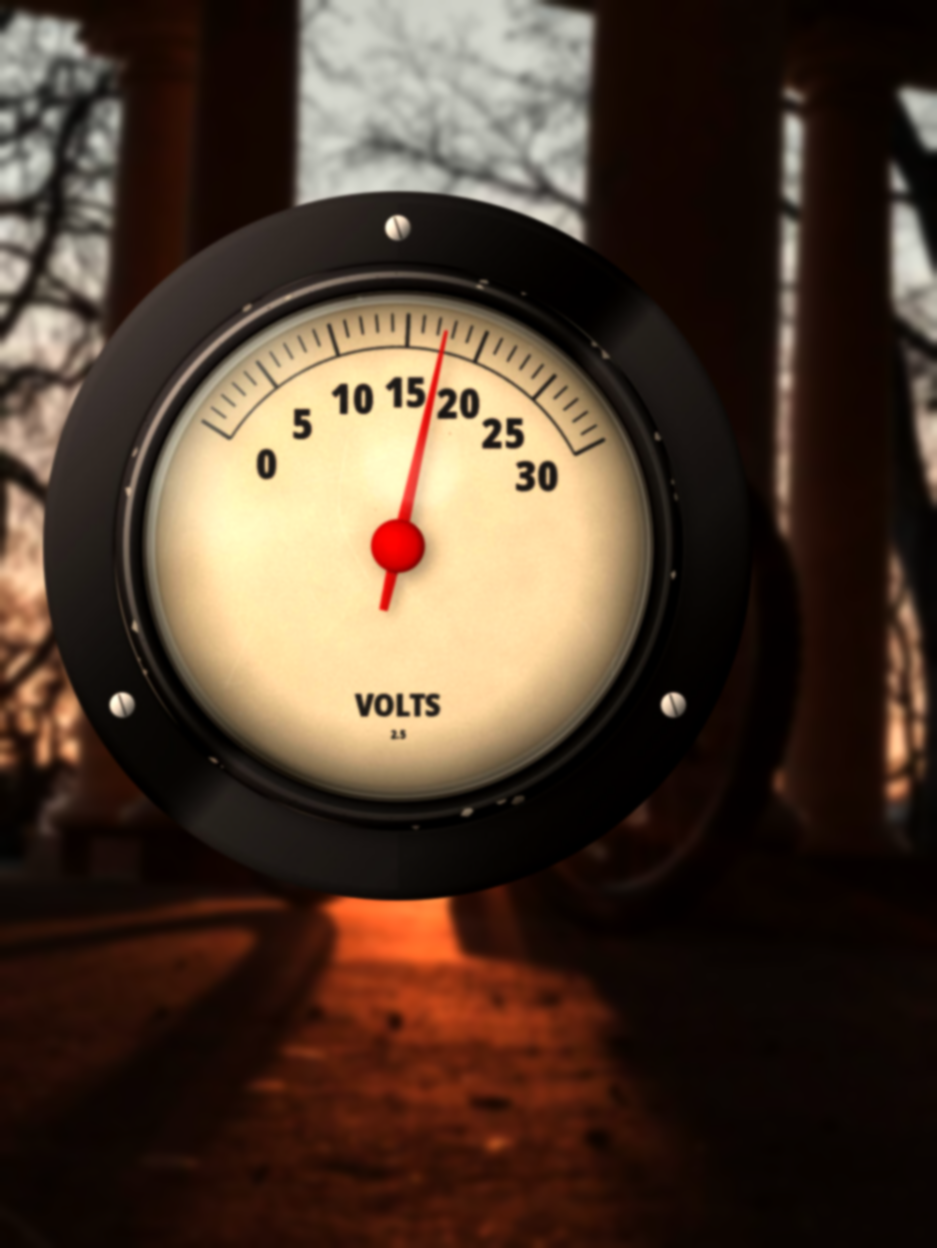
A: **17.5** V
